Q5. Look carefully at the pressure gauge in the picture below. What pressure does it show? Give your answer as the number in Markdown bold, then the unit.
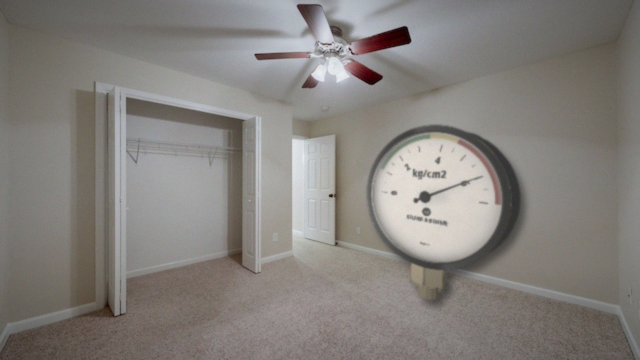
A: **6** kg/cm²
